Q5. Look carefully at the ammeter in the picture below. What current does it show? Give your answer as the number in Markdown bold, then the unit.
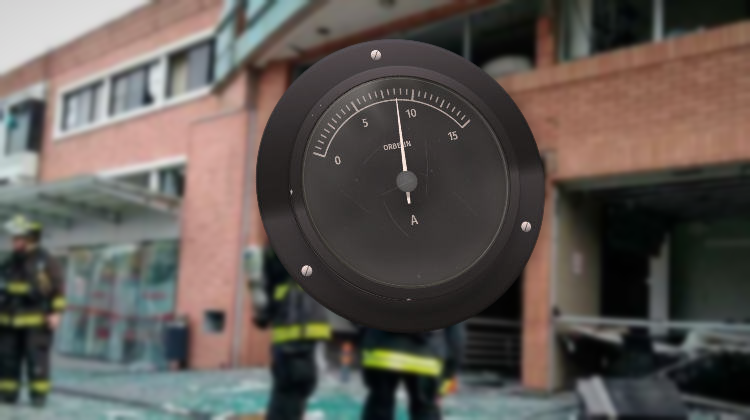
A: **8.5** A
